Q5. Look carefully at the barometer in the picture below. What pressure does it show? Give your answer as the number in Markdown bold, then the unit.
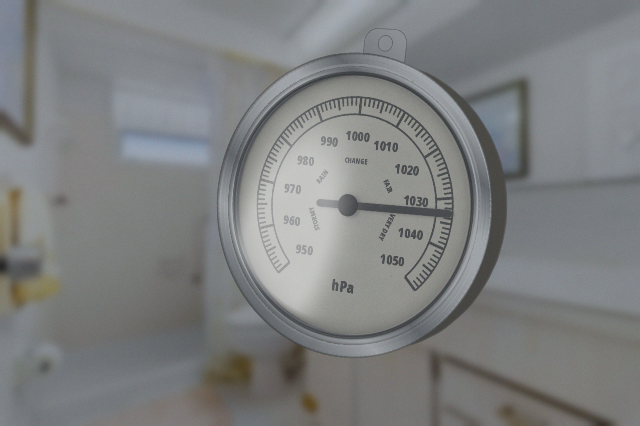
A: **1033** hPa
